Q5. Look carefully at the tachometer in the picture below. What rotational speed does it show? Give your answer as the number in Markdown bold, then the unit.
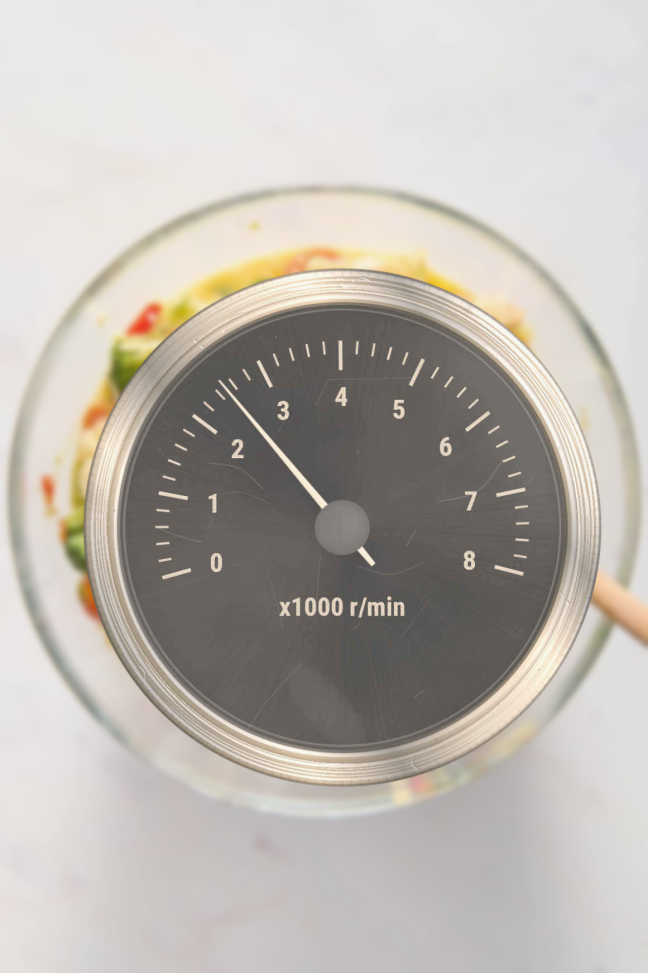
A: **2500** rpm
